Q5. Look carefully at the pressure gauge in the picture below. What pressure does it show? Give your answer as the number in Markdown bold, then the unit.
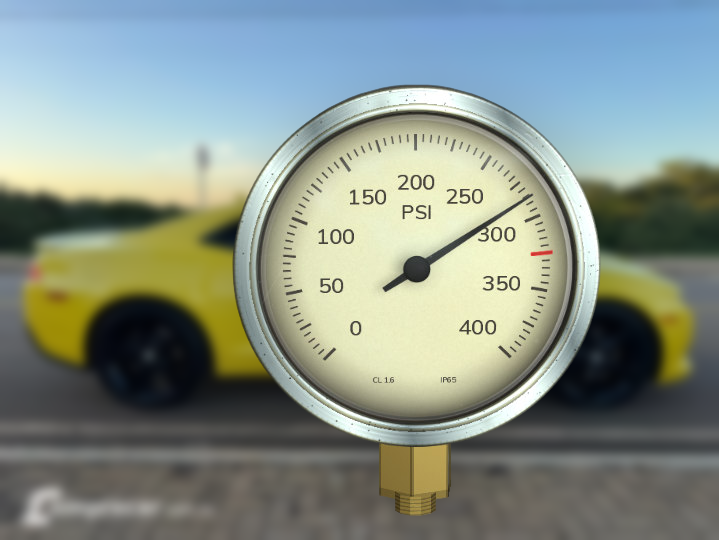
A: **285** psi
